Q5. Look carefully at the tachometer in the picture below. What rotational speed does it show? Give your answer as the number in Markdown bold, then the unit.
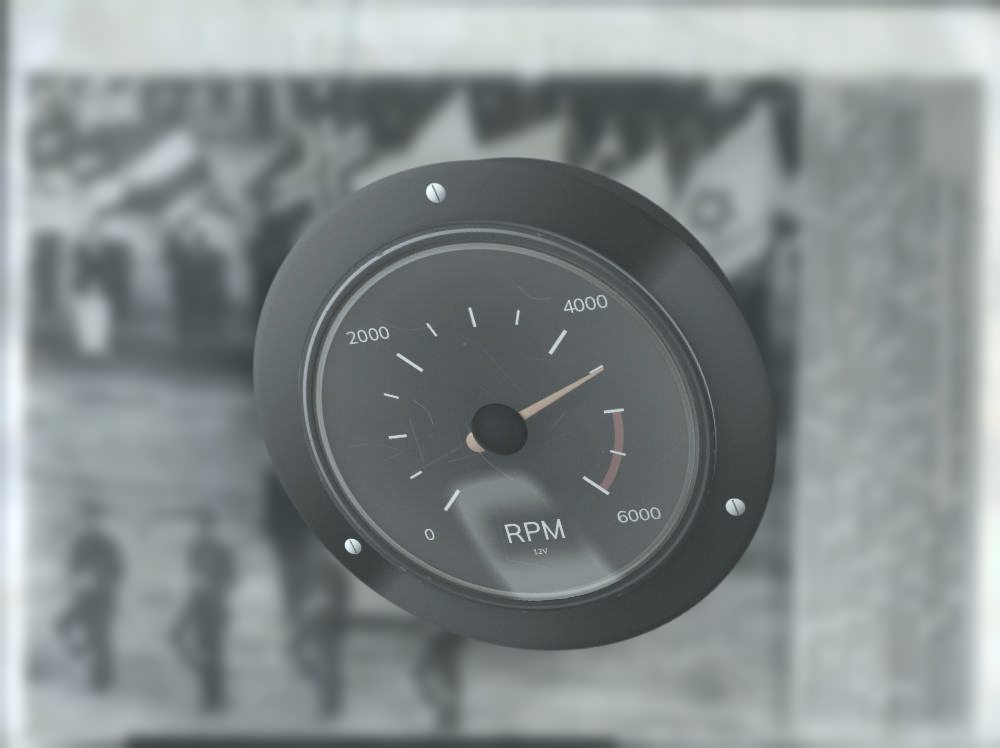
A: **4500** rpm
